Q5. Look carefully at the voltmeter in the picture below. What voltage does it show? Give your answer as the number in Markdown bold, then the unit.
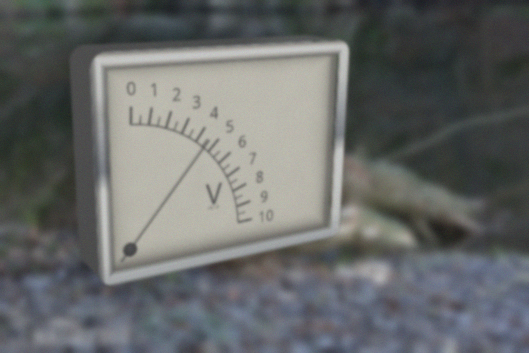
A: **4.5** V
